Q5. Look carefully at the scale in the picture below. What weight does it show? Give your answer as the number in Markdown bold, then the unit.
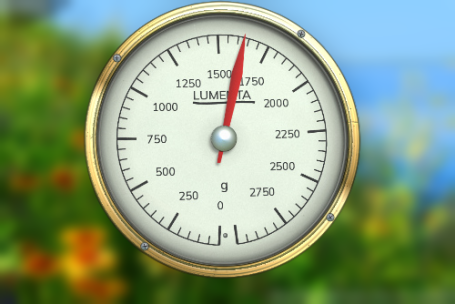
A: **1625** g
